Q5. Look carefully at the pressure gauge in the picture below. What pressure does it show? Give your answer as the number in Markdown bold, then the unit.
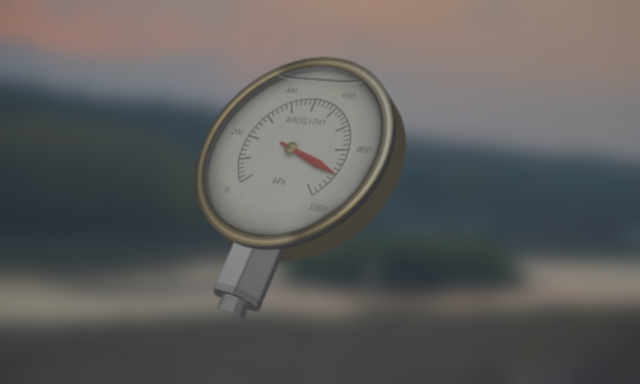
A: **900** kPa
